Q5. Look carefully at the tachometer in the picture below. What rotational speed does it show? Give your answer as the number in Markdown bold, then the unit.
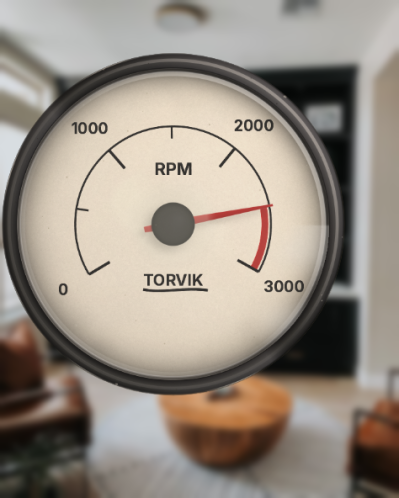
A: **2500** rpm
